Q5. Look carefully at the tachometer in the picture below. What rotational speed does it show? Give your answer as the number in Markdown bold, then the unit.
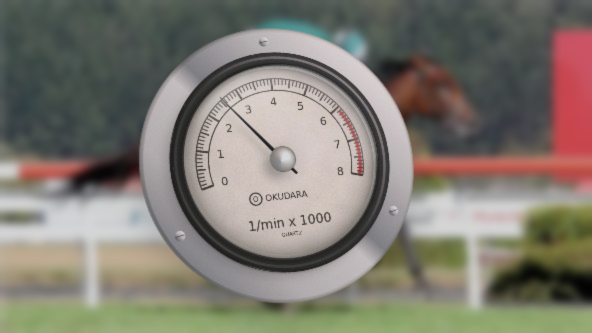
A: **2500** rpm
